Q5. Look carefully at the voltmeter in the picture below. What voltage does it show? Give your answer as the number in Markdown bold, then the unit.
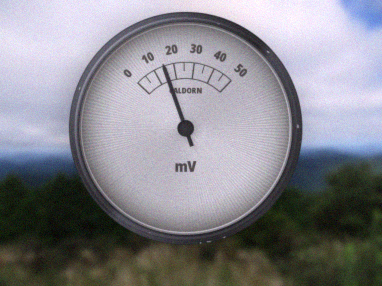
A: **15** mV
